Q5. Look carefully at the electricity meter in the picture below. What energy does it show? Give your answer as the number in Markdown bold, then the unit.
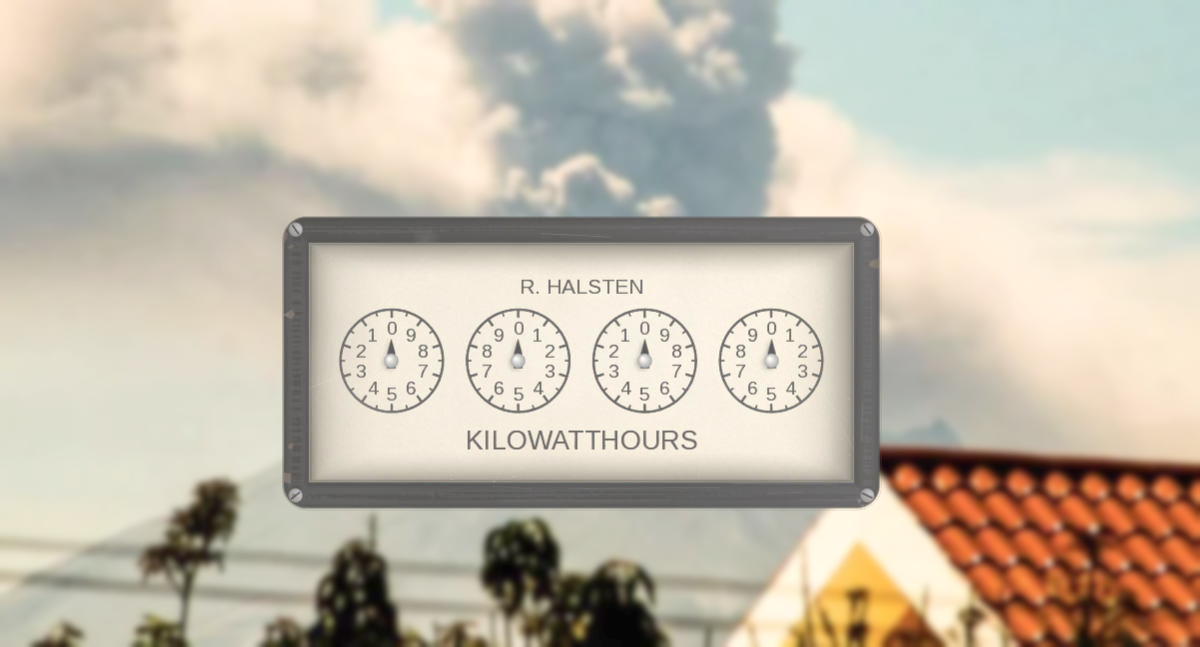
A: **0** kWh
